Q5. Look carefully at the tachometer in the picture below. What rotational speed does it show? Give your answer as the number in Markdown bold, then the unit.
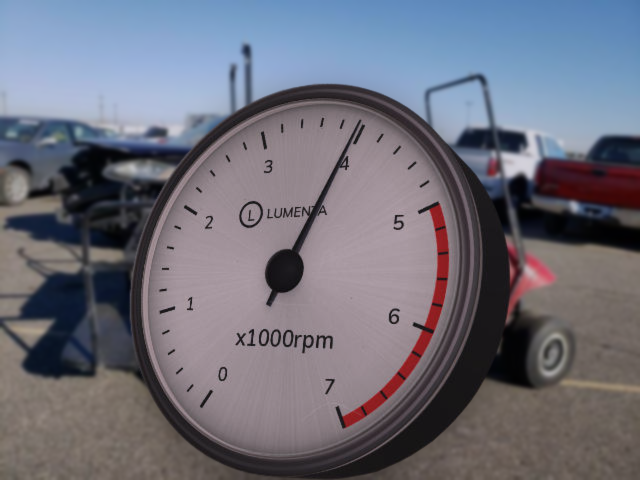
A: **4000** rpm
